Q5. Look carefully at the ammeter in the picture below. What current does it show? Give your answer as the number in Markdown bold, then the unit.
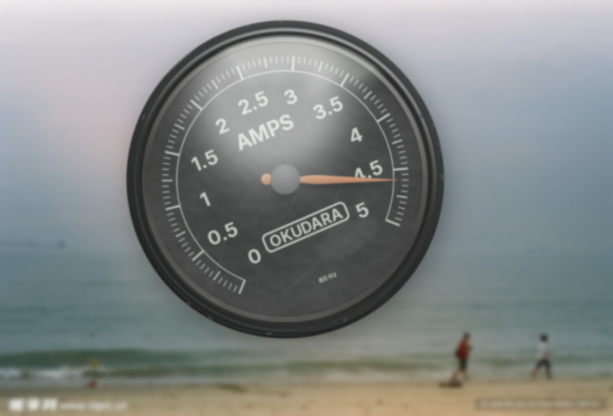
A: **4.6** A
